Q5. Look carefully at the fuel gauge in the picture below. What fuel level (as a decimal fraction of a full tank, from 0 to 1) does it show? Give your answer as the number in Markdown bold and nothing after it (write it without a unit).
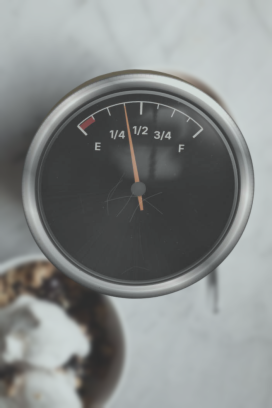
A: **0.375**
